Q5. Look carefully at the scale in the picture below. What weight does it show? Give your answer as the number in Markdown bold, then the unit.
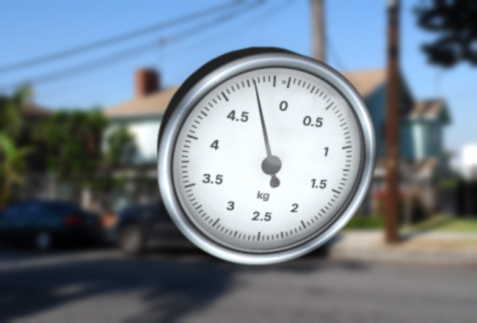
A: **4.8** kg
